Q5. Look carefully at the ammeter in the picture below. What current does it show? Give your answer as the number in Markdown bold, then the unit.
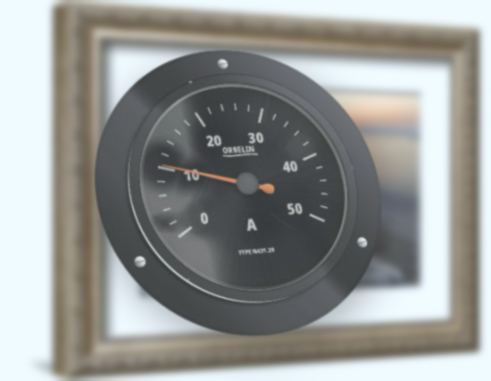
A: **10** A
